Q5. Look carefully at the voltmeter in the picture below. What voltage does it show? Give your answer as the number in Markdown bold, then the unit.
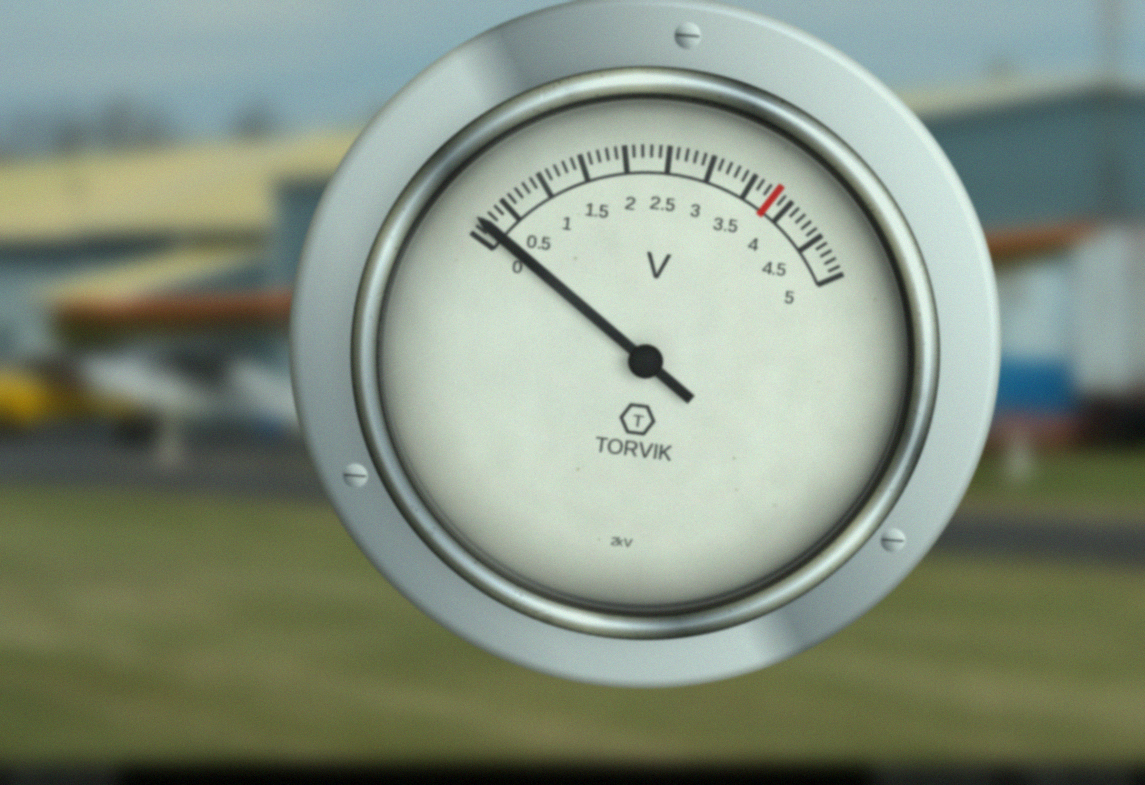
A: **0.2** V
